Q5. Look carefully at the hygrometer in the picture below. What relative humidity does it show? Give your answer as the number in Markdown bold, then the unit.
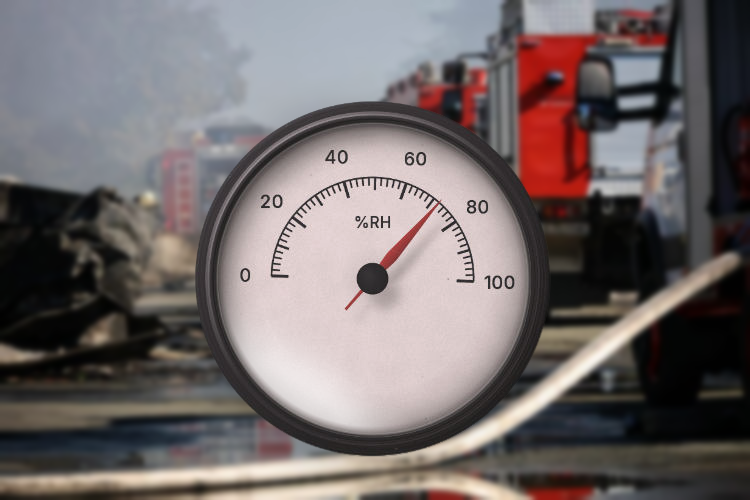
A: **72** %
